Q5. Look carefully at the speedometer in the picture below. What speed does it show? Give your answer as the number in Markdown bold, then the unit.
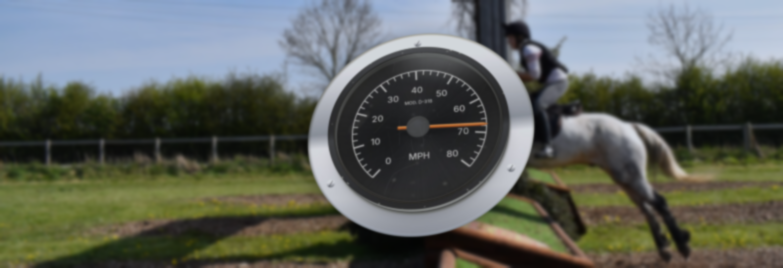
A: **68** mph
